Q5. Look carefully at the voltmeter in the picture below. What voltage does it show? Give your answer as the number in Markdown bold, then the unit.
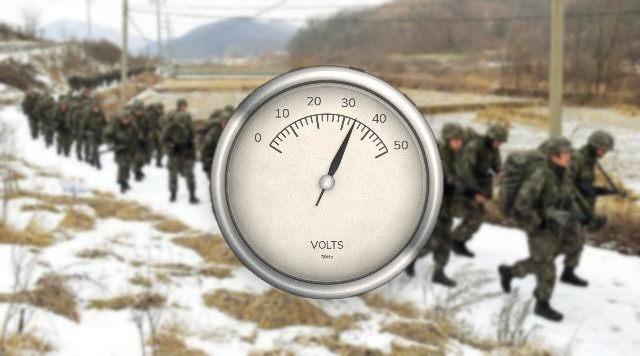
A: **34** V
